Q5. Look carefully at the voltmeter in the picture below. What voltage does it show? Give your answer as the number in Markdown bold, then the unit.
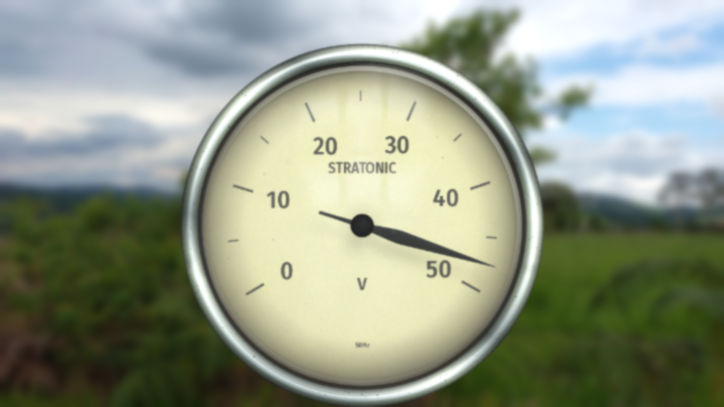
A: **47.5** V
